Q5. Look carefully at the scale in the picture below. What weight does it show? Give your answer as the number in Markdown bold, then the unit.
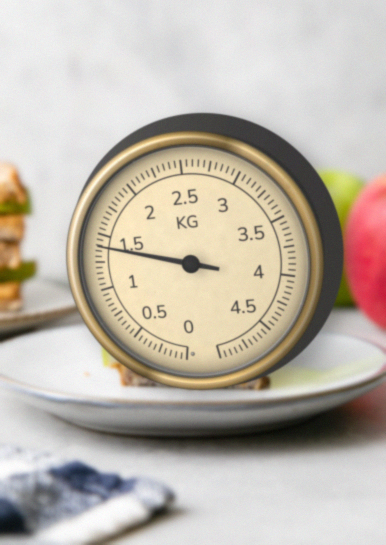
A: **1.4** kg
